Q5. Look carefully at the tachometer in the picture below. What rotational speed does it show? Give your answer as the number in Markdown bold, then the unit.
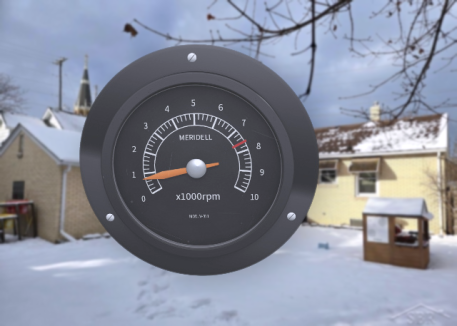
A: **800** rpm
